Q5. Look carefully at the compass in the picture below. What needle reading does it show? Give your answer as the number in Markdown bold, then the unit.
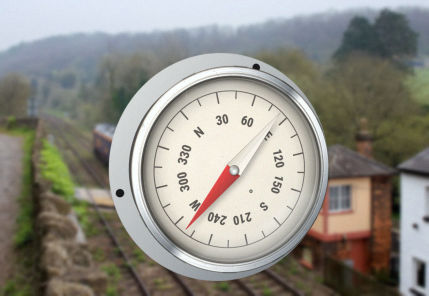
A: **262.5** °
